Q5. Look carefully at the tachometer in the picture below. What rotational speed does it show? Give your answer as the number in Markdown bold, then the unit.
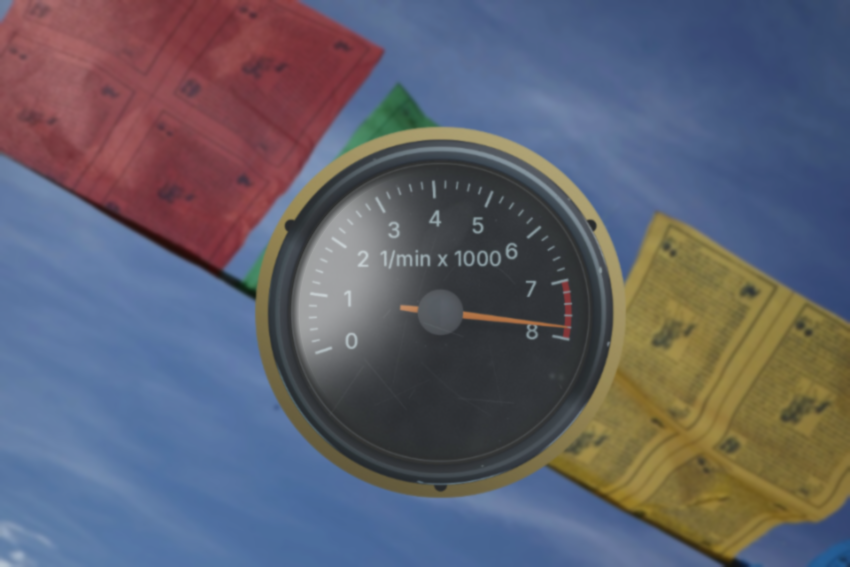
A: **7800** rpm
